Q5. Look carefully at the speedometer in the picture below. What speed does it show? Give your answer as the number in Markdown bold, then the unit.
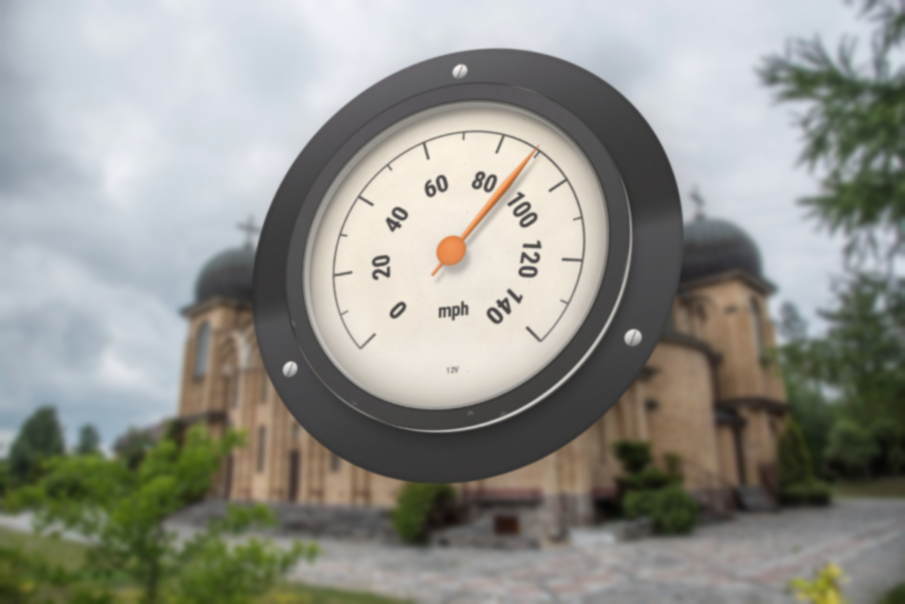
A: **90** mph
